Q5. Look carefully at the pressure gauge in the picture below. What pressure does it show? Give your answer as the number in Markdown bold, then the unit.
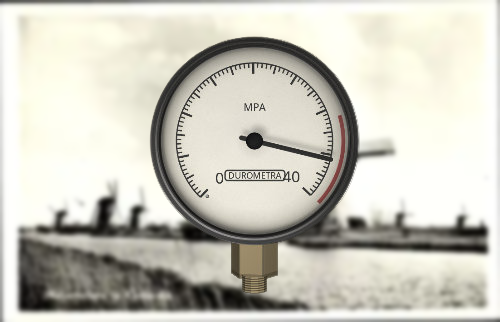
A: **35.5** MPa
